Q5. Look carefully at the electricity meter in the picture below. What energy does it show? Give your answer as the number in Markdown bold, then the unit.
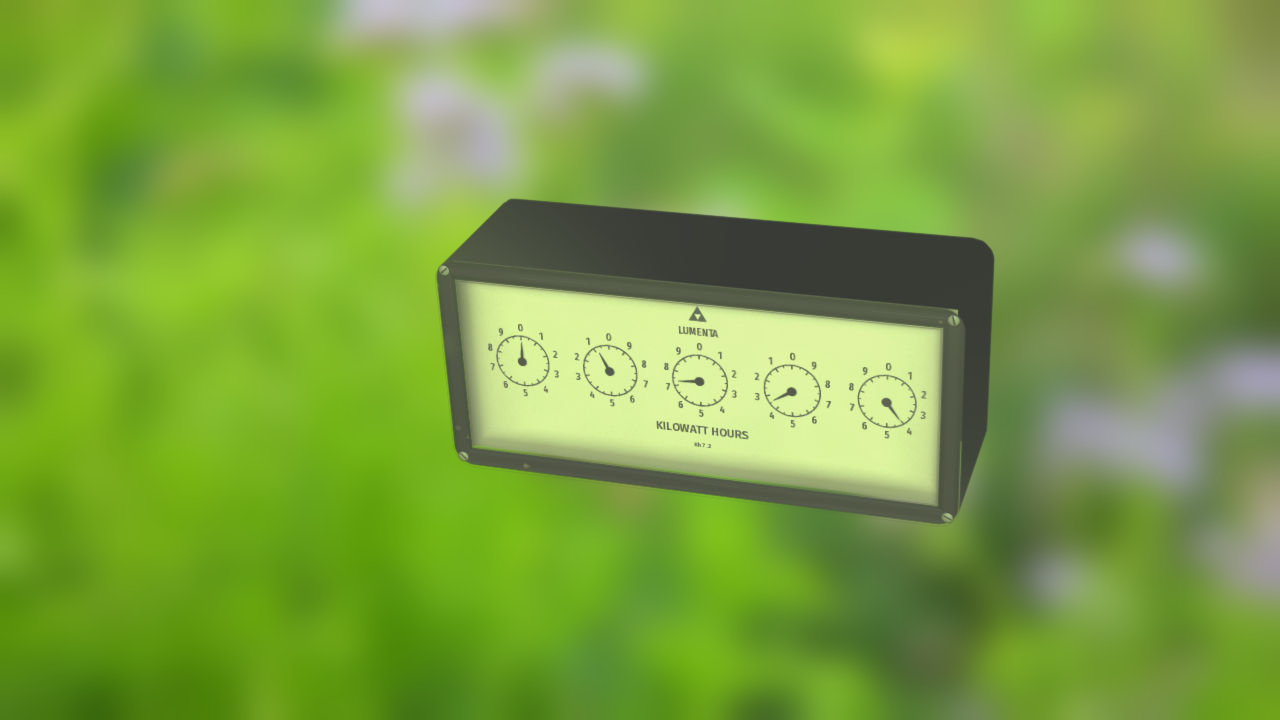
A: **734** kWh
